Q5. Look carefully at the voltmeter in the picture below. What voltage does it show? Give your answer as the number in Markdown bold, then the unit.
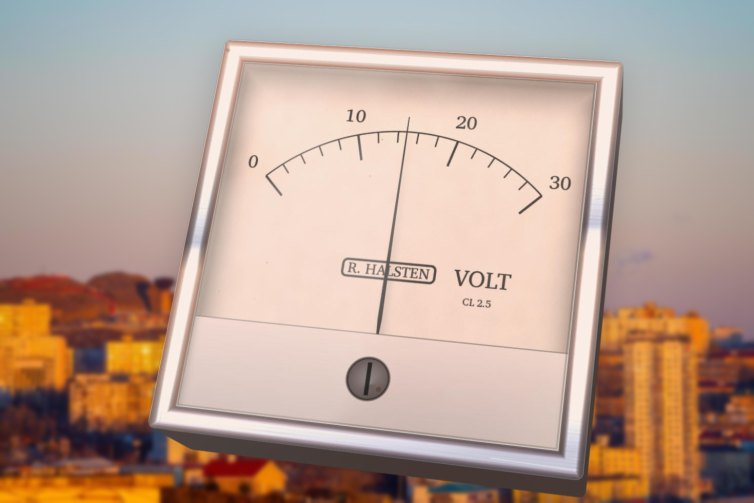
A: **15** V
